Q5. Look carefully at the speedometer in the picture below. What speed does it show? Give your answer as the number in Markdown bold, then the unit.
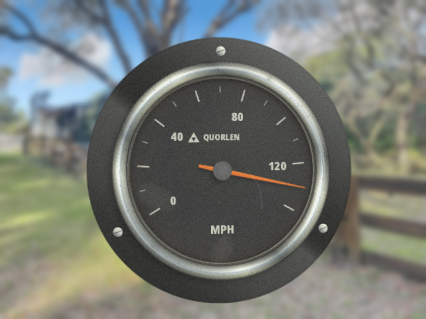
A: **130** mph
